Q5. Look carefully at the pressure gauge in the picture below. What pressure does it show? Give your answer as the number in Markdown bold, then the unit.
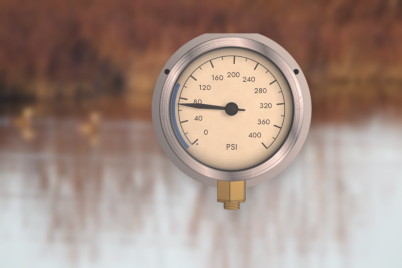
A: **70** psi
